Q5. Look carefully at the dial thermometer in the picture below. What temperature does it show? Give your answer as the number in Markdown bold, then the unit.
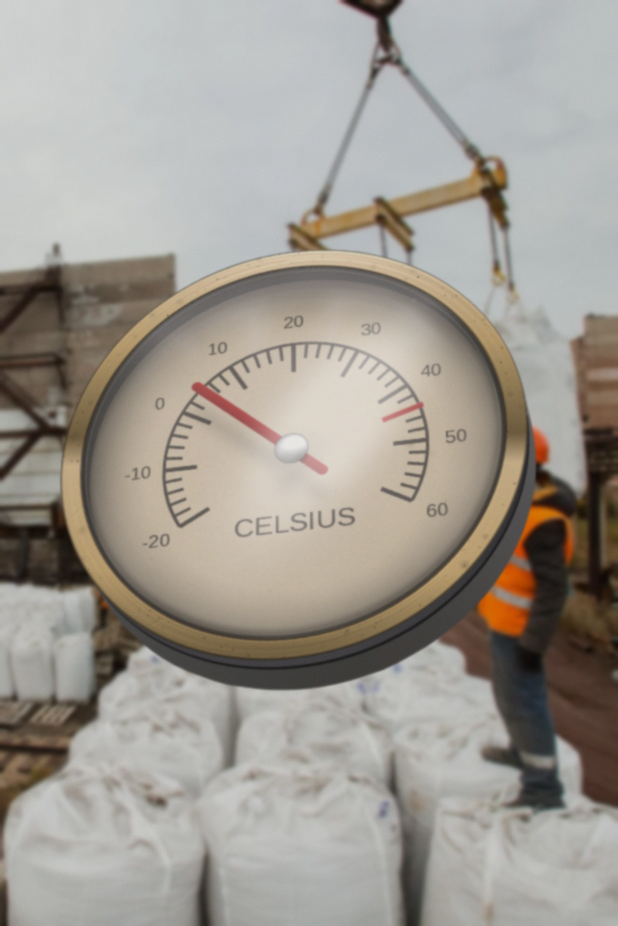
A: **4** °C
